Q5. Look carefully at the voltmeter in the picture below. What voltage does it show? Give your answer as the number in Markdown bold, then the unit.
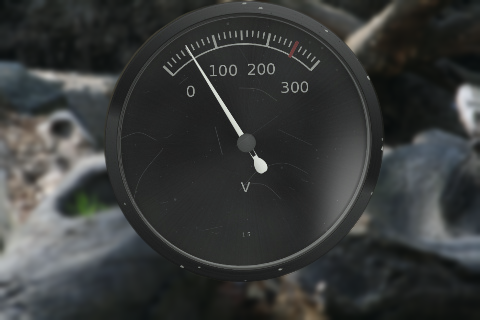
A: **50** V
